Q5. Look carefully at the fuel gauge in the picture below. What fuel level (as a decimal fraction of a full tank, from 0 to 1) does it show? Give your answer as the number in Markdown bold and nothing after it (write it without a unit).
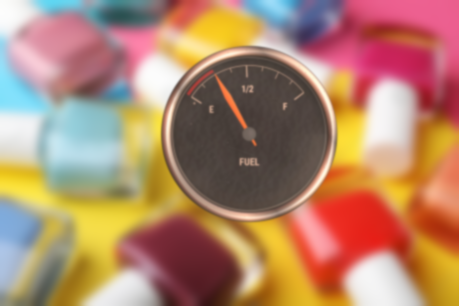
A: **0.25**
